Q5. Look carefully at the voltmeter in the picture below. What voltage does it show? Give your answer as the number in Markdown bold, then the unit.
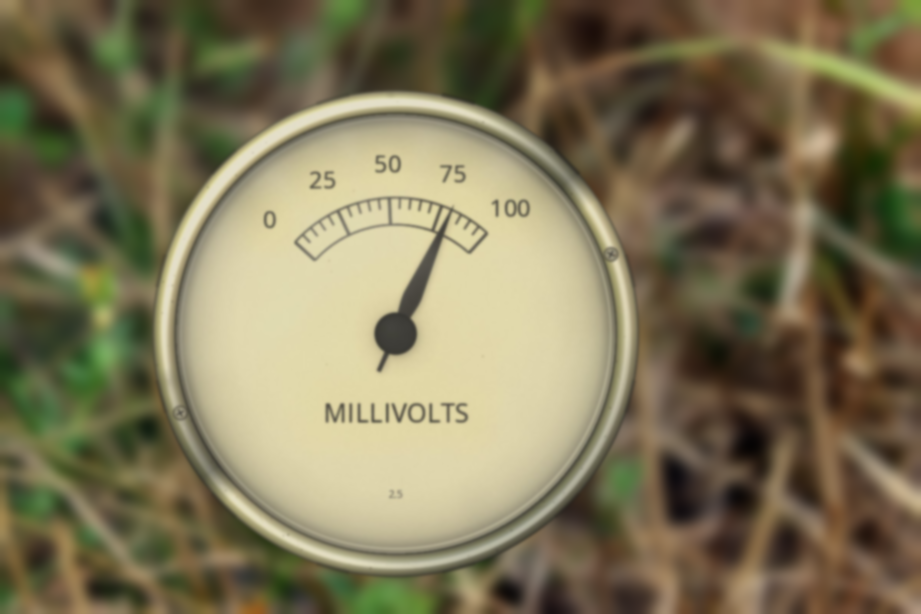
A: **80** mV
